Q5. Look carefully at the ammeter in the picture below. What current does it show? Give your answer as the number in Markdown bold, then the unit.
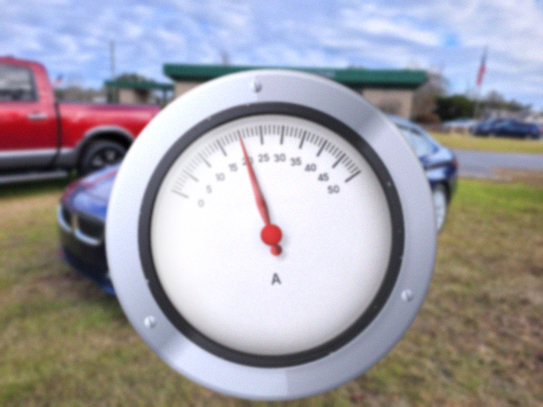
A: **20** A
